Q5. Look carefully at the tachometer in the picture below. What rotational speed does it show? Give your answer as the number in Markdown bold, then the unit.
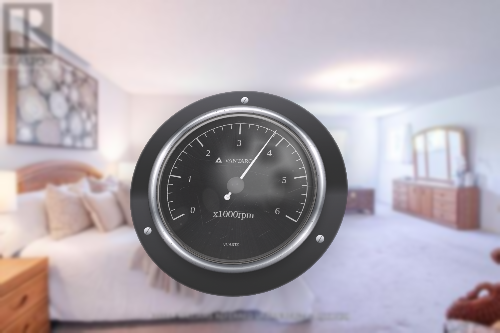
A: **3800** rpm
